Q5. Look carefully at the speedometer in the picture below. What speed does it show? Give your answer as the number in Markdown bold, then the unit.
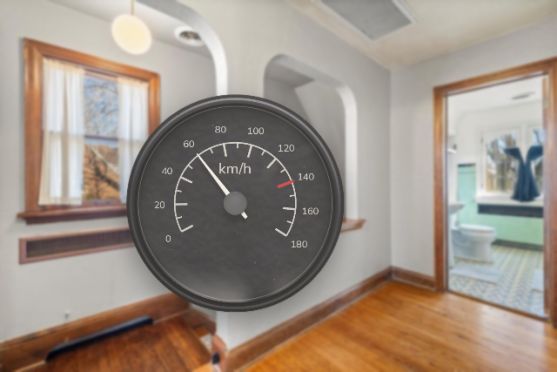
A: **60** km/h
